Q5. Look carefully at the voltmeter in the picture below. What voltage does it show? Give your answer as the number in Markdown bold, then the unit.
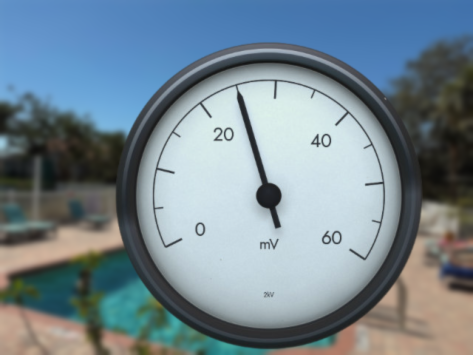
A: **25** mV
